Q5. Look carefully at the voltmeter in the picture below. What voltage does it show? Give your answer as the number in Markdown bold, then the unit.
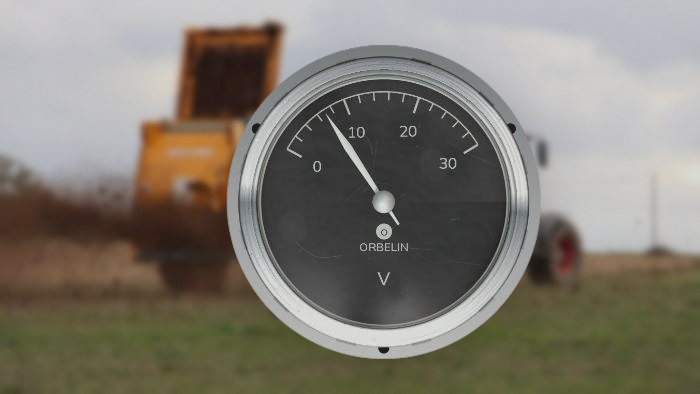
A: **7** V
